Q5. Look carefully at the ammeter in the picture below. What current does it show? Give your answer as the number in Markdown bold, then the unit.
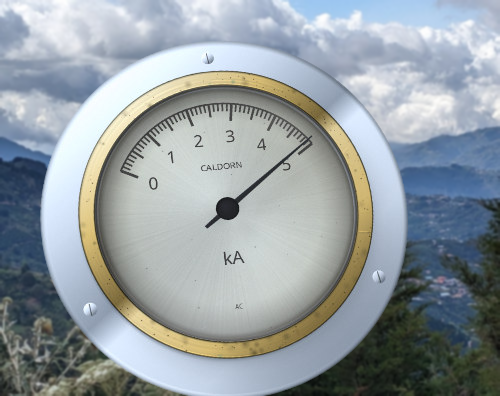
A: **4.9** kA
